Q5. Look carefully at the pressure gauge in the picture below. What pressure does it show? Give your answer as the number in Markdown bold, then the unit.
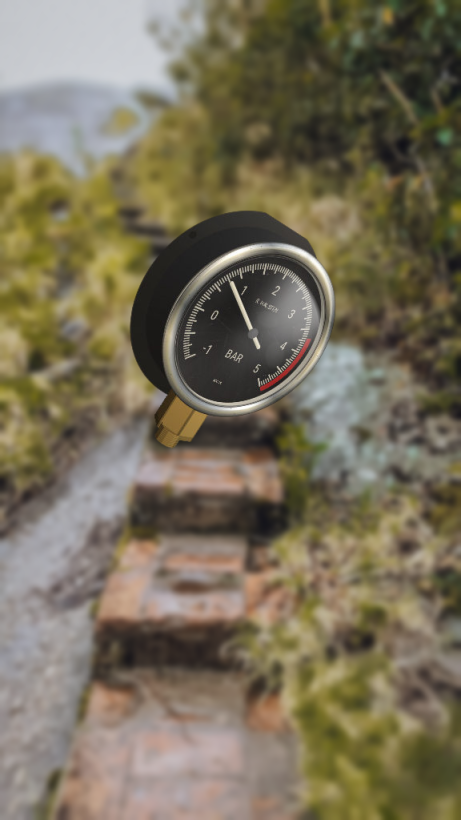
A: **0.75** bar
